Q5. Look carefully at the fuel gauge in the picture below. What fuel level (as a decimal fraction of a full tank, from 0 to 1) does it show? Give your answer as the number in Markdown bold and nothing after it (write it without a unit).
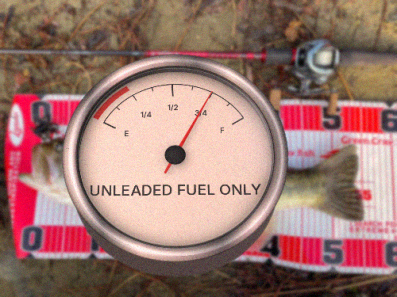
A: **0.75**
